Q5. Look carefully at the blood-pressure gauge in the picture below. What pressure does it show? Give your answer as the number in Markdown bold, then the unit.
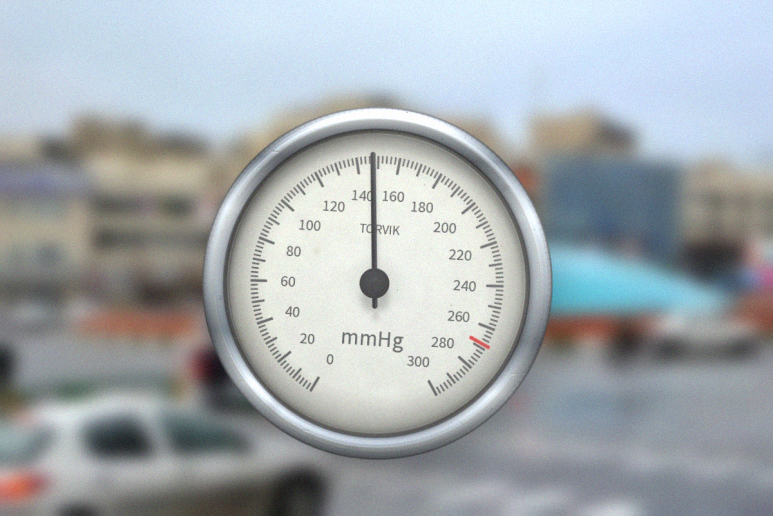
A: **148** mmHg
